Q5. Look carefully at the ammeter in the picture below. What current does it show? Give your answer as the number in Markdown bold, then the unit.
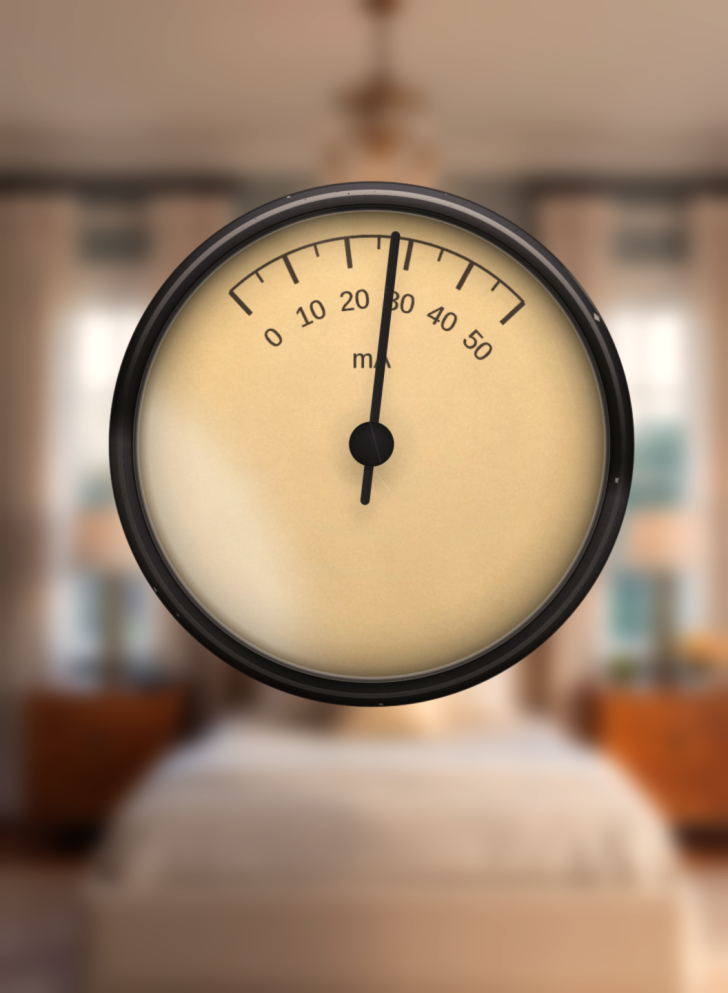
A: **27.5** mA
